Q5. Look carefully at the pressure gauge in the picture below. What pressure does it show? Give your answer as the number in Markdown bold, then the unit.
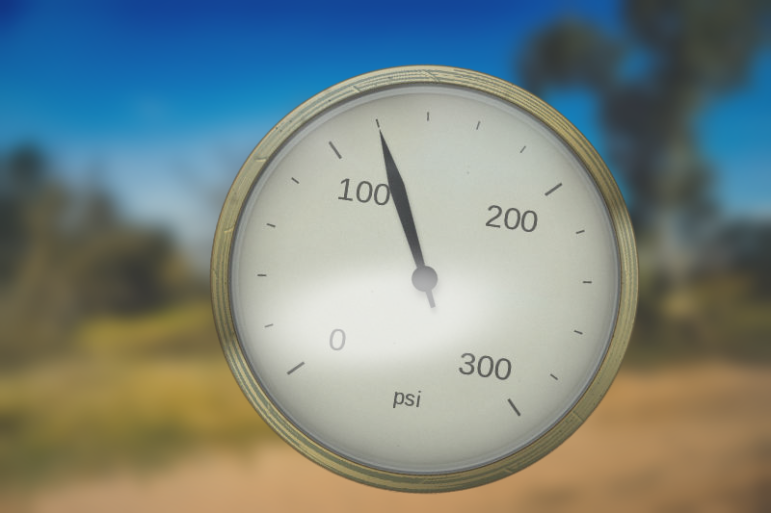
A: **120** psi
